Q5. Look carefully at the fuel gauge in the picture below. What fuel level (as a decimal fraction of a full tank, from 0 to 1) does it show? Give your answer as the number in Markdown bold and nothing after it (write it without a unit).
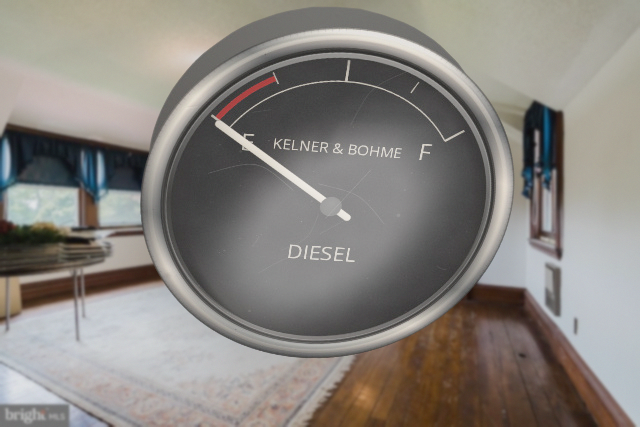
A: **0**
